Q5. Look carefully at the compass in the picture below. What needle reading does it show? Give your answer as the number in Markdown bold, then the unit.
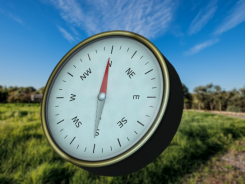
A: **0** °
